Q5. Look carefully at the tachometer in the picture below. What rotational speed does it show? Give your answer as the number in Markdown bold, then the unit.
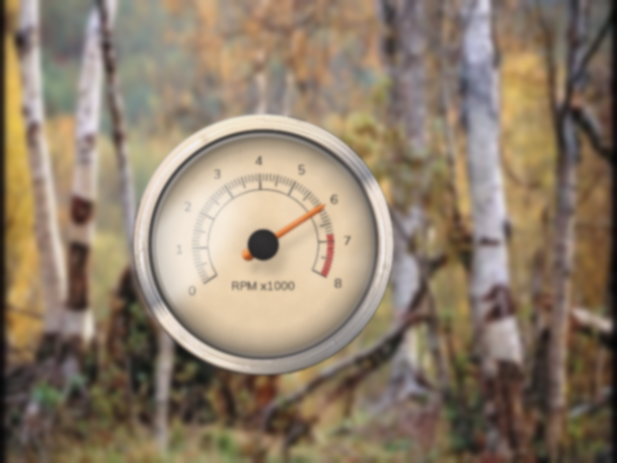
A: **6000** rpm
